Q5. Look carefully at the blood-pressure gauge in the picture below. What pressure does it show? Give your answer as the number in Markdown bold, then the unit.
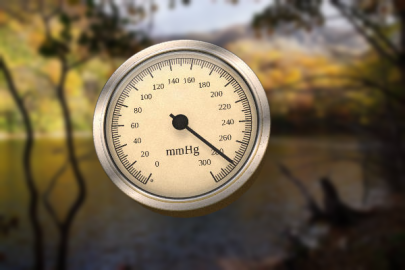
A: **280** mmHg
